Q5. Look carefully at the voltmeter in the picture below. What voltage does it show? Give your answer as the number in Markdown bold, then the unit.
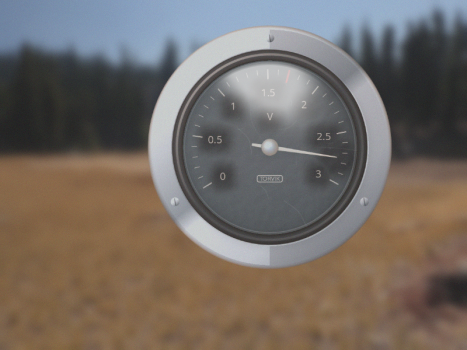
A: **2.75** V
